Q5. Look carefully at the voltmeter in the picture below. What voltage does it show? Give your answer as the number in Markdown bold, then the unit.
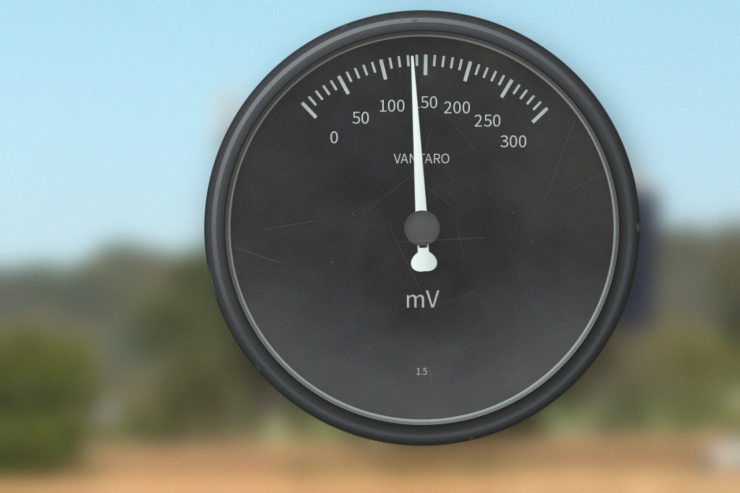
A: **135** mV
